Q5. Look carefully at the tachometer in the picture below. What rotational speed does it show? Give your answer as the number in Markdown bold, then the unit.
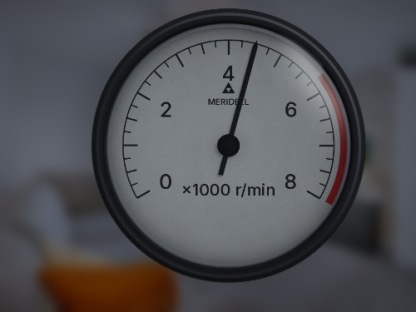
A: **4500** rpm
